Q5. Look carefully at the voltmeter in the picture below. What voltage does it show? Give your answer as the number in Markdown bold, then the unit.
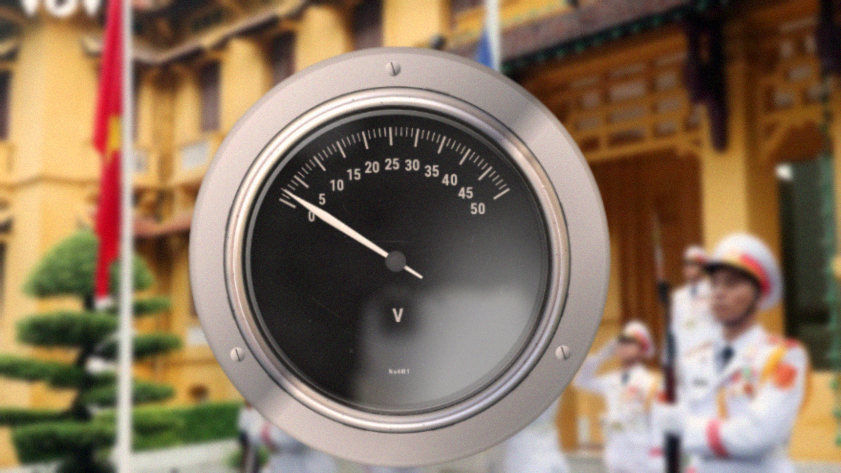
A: **2** V
